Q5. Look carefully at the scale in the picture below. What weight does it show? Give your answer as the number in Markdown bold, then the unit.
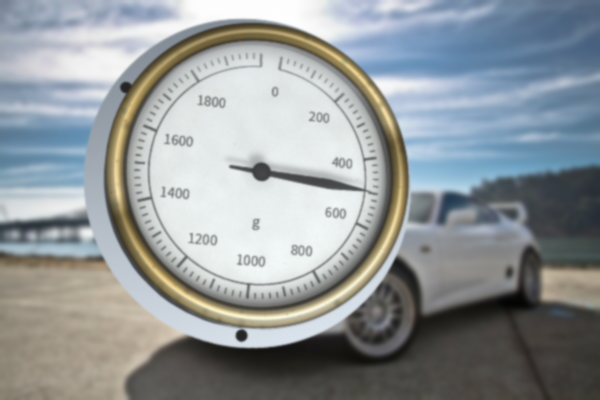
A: **500** g
